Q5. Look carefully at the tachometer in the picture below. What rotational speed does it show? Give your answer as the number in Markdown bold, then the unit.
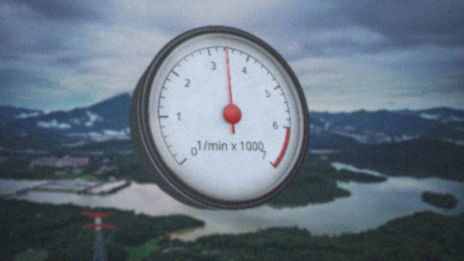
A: **3400** rpm
